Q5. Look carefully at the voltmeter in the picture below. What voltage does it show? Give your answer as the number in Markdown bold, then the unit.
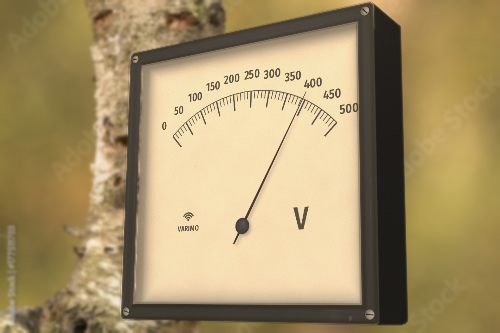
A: **400** V
